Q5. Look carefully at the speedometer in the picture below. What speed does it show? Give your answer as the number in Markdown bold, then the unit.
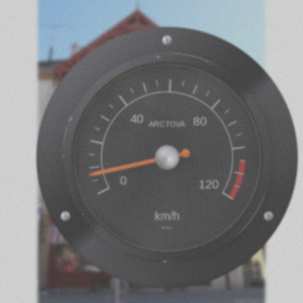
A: **7.5** km/h
